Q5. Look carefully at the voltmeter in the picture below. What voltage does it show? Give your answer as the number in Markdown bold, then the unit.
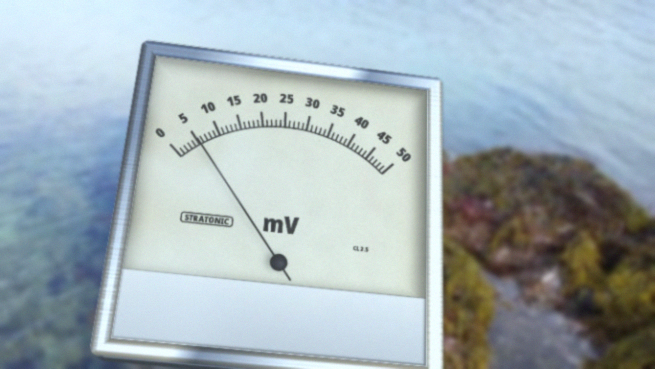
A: **5** mV
